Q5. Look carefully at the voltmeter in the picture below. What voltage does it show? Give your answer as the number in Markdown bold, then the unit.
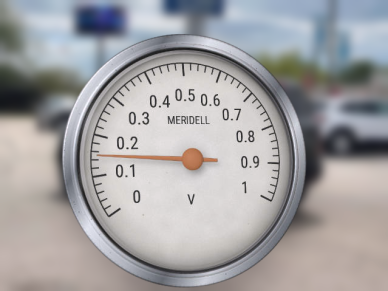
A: **0.15** V
